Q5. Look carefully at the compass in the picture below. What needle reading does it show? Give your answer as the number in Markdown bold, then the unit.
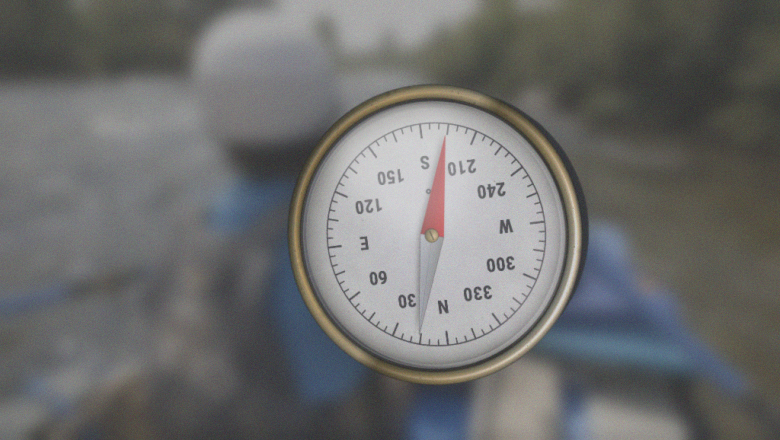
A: **195** °
